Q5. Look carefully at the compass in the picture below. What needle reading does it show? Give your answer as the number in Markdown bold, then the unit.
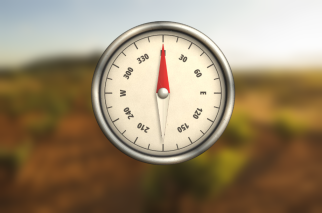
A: **0** °
